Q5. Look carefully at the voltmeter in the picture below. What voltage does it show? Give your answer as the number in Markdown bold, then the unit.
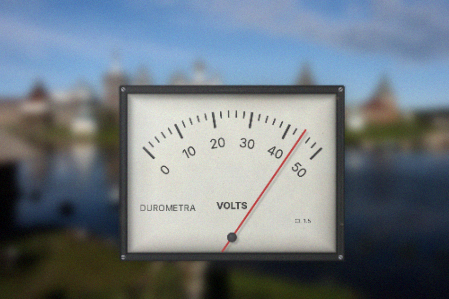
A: **44** V
